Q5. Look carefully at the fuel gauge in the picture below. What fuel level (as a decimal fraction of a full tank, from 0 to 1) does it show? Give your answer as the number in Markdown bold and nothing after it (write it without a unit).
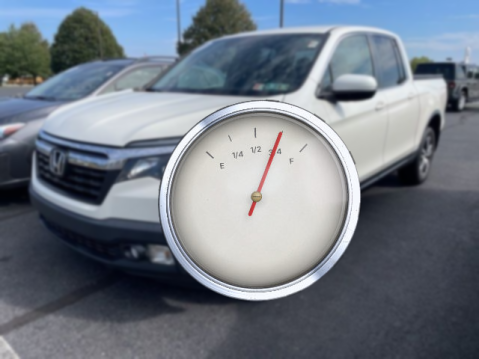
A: **0.75**
